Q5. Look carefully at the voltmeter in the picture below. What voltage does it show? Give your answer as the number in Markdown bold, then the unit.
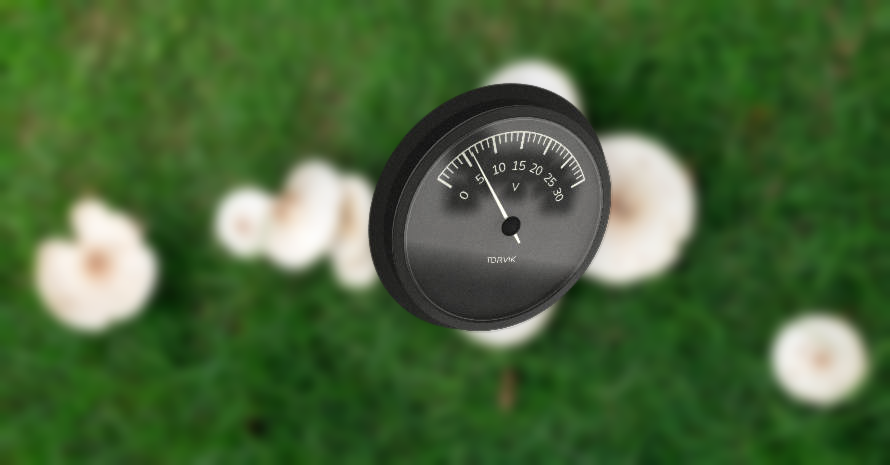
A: **6** V
